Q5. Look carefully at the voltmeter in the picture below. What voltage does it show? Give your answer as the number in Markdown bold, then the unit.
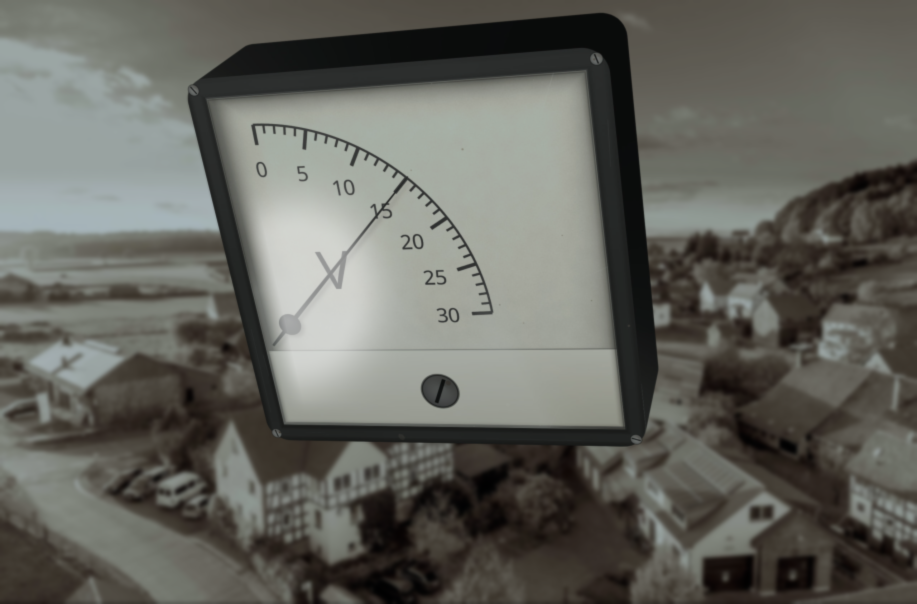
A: **15** V
